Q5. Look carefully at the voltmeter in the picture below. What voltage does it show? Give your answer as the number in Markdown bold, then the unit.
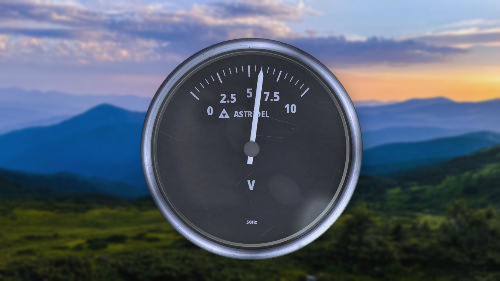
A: **6** V
